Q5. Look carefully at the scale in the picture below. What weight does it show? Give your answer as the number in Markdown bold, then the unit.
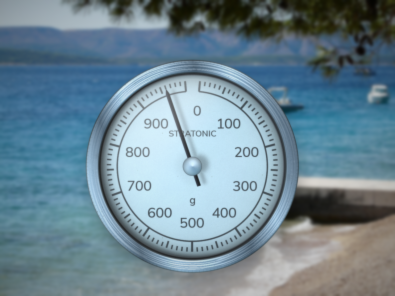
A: **960** g
